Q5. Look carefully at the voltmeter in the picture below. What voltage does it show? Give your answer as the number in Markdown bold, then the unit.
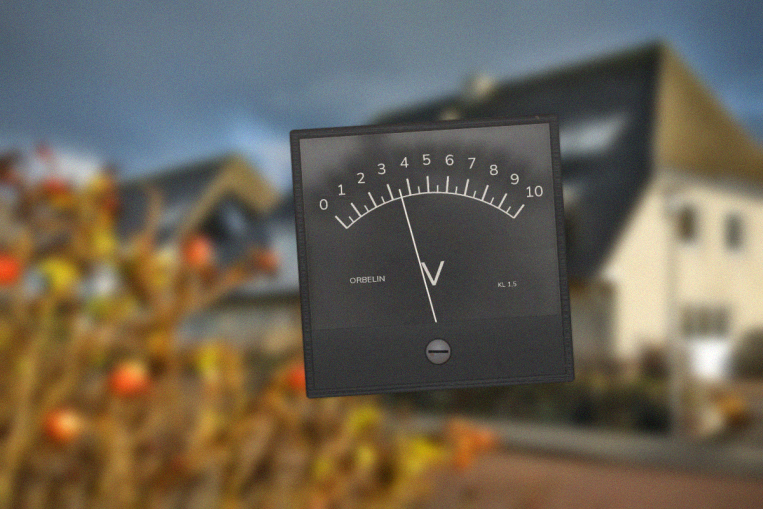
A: **3.5** V
